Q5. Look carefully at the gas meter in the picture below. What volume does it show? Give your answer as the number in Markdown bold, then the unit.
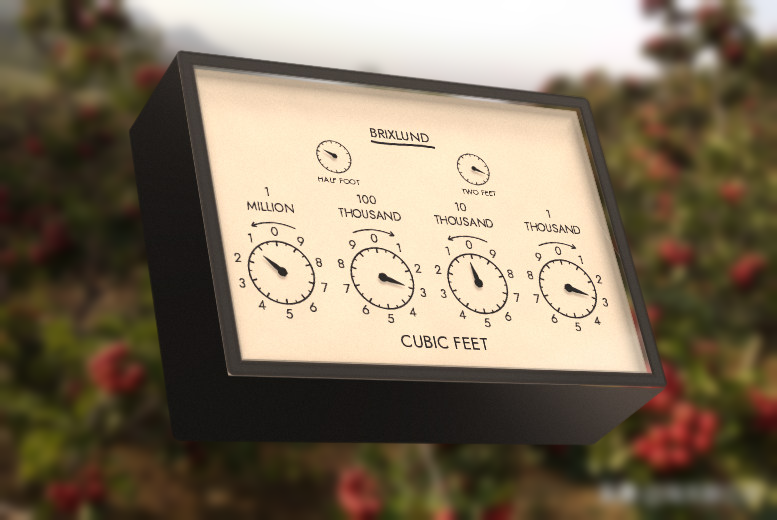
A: **130300** ft³
